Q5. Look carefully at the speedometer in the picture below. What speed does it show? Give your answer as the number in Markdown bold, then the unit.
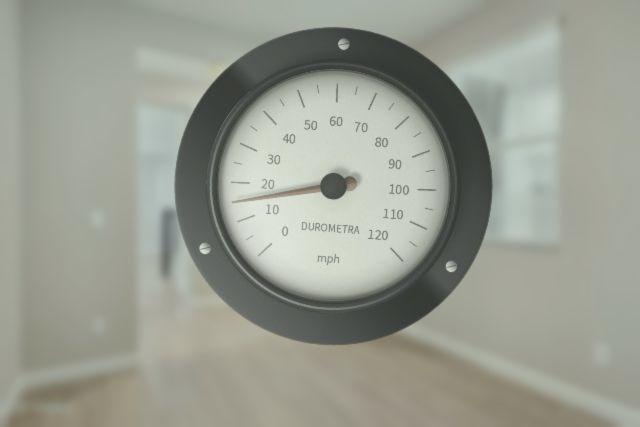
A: **15** mph
